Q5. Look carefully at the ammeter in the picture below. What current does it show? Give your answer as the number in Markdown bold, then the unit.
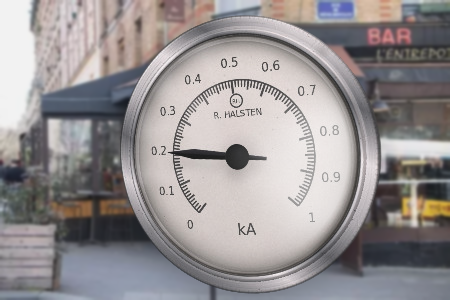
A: **0.2** kA
